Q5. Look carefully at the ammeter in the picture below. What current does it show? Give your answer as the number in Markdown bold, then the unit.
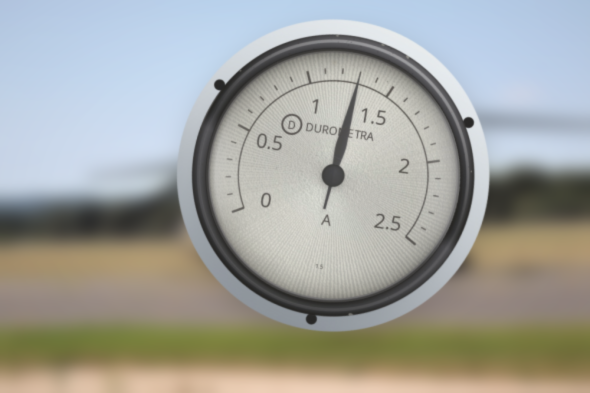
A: **1.3** A
